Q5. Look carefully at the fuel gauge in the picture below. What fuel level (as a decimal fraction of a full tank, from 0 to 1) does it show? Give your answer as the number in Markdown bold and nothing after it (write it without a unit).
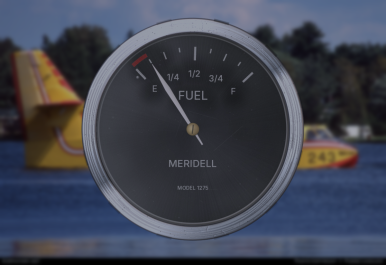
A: **0.125**
